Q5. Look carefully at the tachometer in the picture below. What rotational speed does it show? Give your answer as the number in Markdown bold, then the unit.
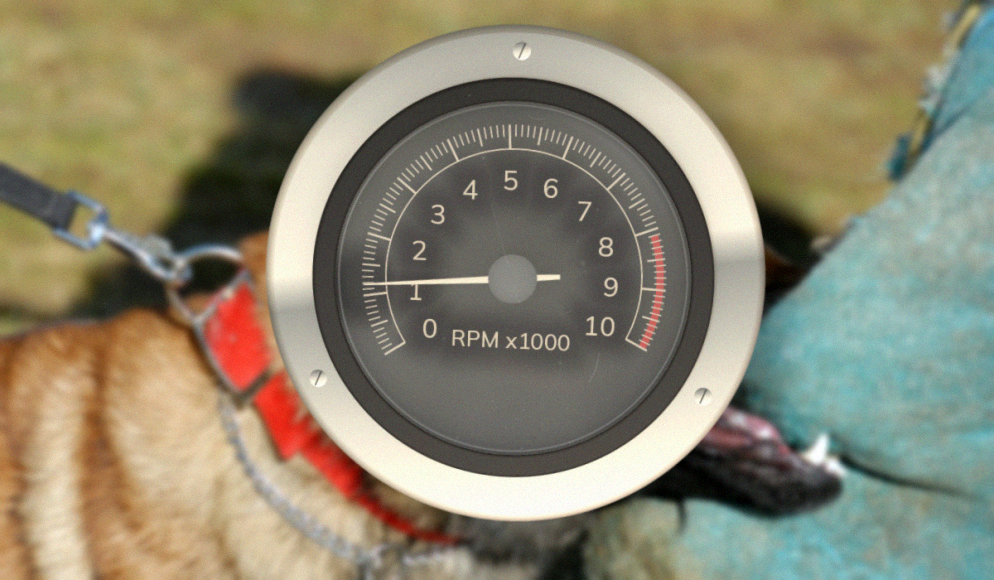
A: **1200** rpm
